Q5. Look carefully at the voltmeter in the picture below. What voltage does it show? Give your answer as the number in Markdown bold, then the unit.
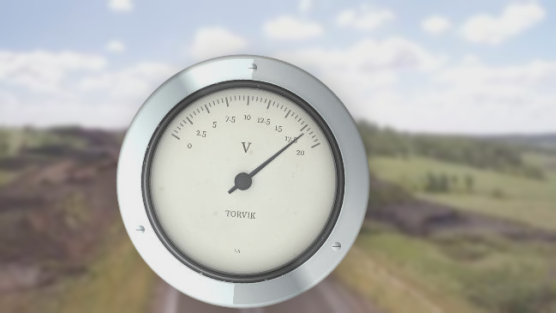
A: **18** V
